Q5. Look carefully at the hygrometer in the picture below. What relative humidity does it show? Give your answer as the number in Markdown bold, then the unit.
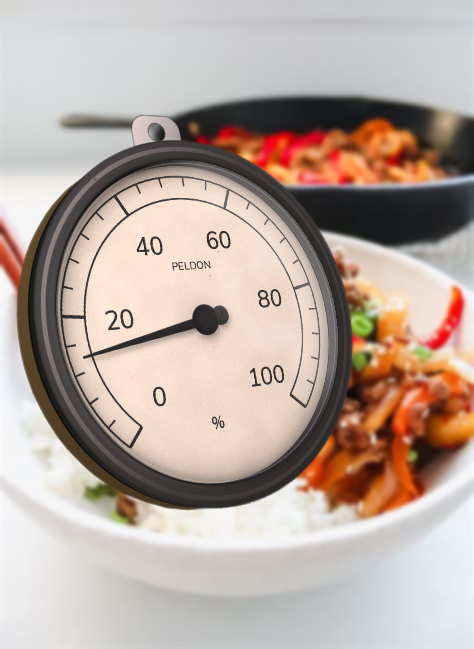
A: **14** %
